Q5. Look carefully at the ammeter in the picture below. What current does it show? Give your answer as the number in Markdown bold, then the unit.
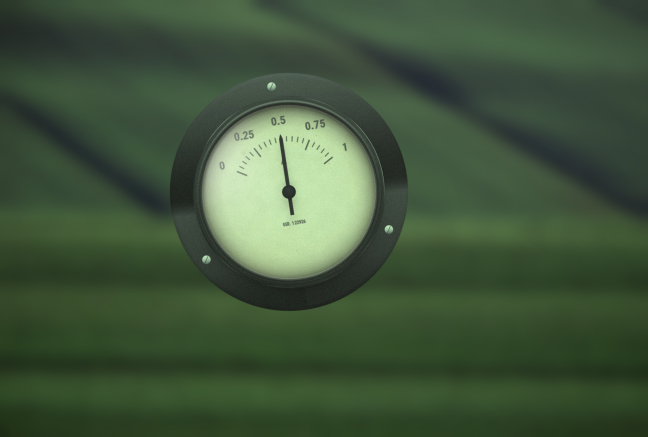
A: **0.5** A
